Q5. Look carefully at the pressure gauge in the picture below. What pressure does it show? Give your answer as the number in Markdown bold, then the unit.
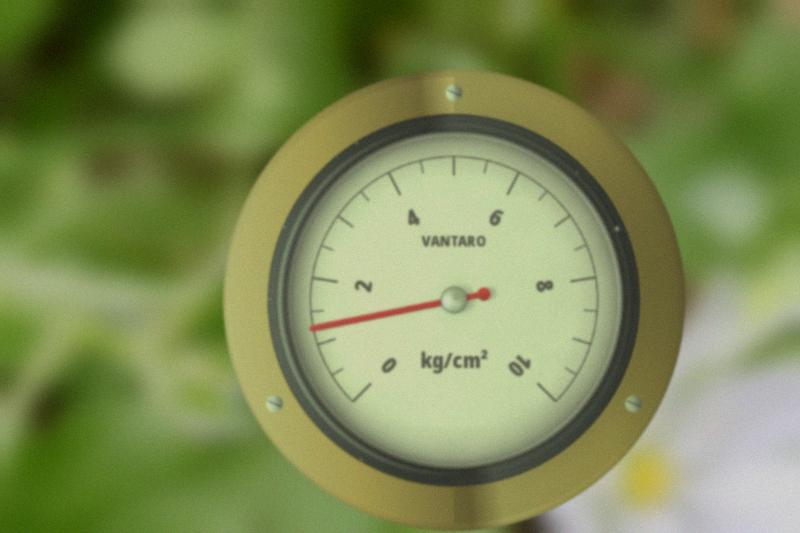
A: **1.25** kg/cm²
